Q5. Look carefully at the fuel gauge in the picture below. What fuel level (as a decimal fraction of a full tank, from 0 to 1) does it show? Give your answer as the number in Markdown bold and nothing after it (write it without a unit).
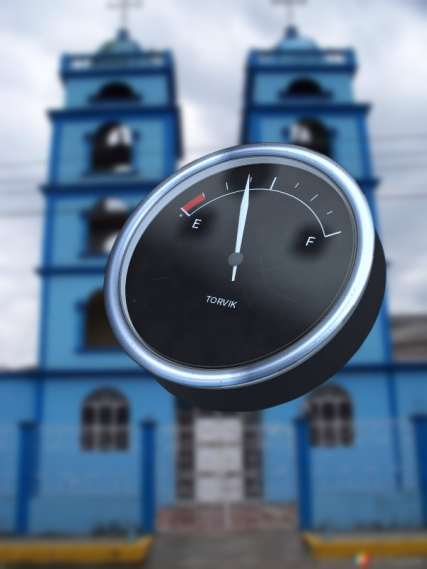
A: **0.375**
